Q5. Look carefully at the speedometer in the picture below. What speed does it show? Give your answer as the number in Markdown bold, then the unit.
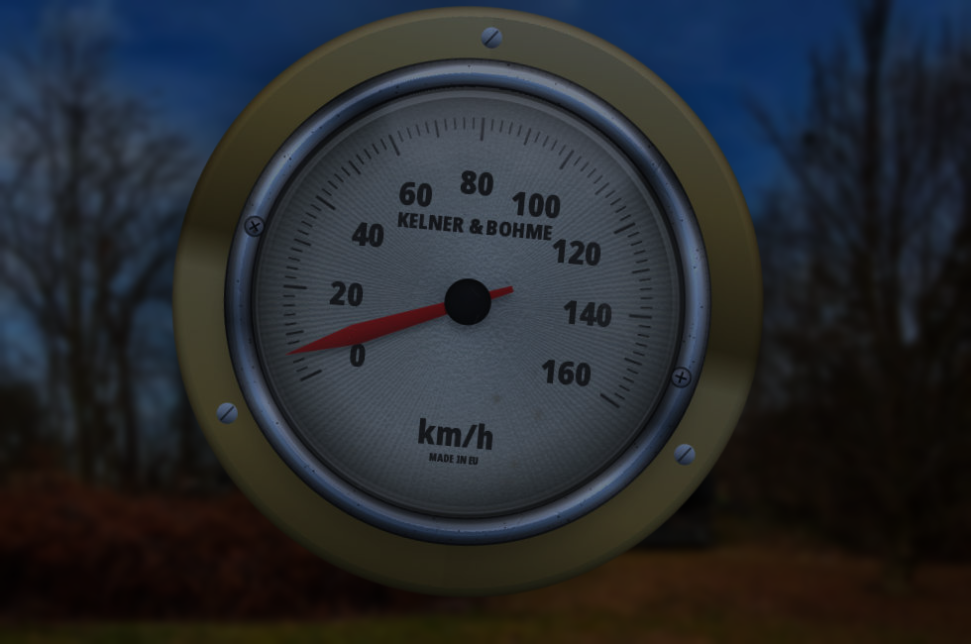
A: **6** km/h
